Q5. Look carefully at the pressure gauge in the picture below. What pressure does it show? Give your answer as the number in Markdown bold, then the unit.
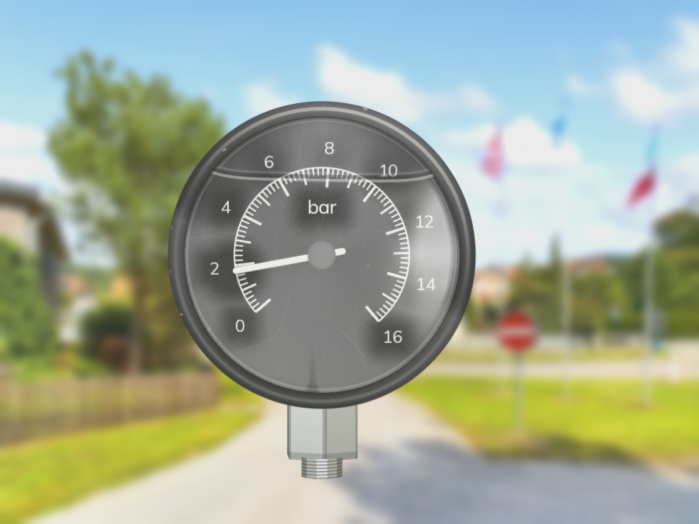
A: **1.8** bar
